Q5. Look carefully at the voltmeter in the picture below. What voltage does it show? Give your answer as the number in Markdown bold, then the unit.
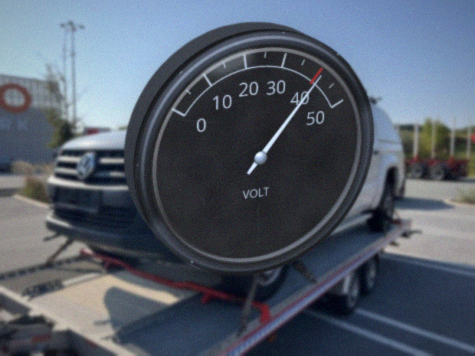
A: **40** V
